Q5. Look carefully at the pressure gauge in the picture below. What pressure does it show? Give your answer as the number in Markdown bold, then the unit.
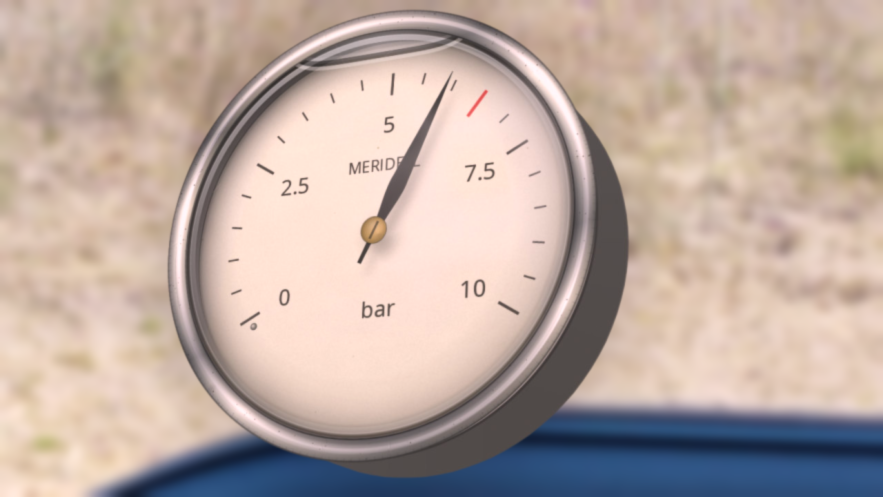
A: **6** bar
